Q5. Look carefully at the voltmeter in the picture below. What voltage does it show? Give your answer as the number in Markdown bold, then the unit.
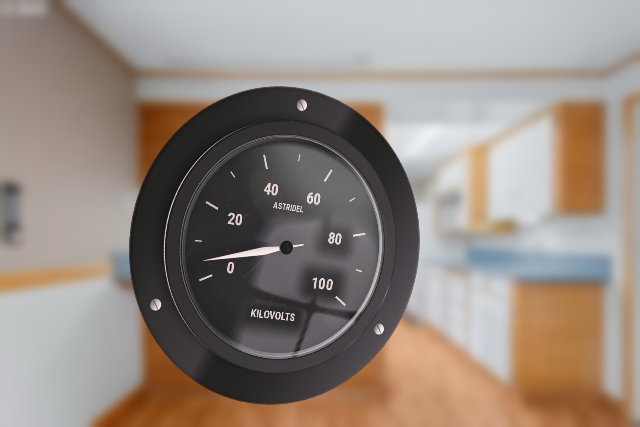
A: **5** kV
